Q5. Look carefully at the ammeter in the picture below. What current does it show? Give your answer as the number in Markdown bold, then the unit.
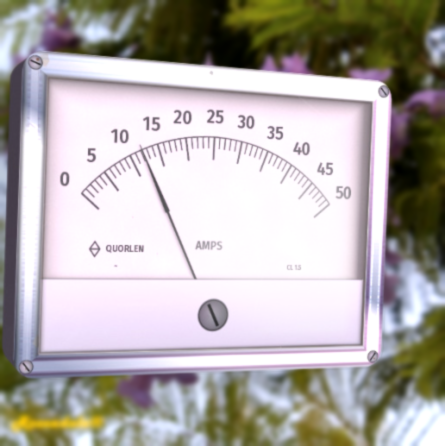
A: **12** A
